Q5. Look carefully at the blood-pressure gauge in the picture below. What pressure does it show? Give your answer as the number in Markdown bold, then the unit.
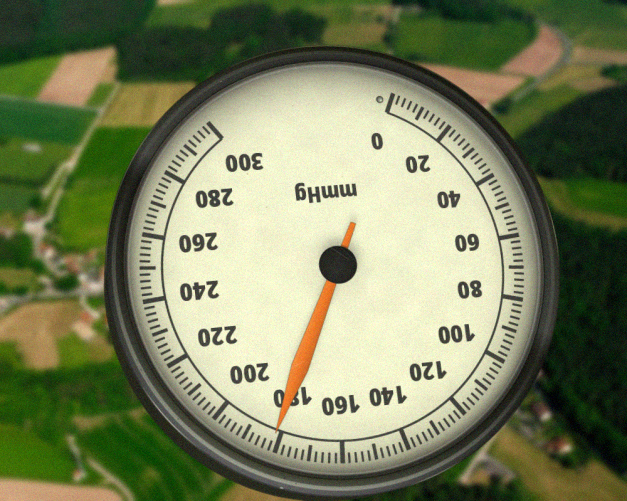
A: **182** mmHg
